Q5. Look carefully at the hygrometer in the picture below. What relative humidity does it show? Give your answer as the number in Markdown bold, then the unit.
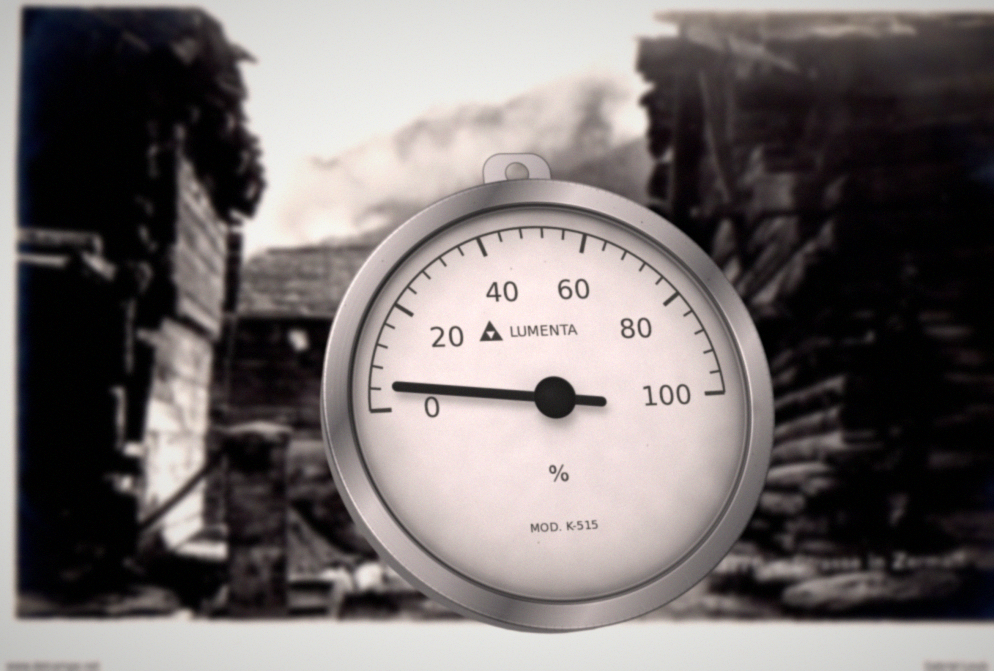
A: **4** %
